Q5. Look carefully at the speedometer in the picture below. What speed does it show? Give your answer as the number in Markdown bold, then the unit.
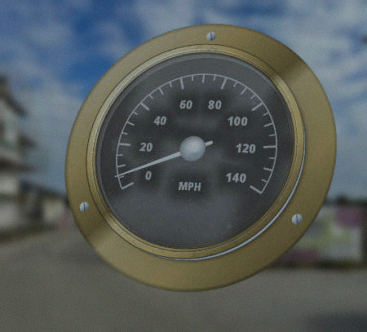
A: **5** mph
